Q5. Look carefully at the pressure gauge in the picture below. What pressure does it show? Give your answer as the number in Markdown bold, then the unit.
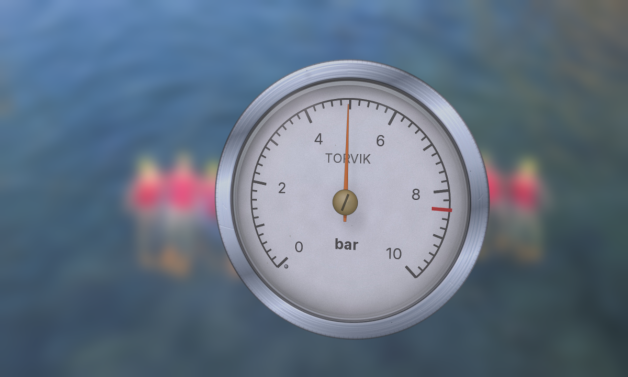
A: **5** bar
